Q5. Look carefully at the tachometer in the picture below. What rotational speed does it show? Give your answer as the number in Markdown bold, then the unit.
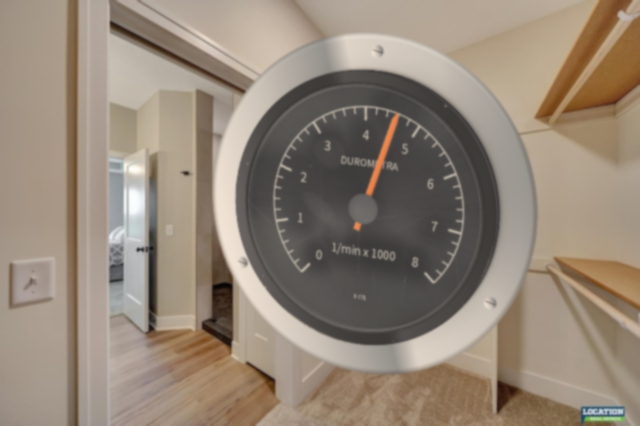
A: **4600** rpm
